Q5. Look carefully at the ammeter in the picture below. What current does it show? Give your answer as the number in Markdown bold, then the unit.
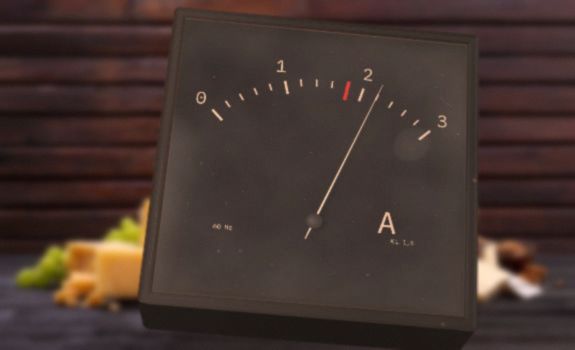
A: **2.2** A
